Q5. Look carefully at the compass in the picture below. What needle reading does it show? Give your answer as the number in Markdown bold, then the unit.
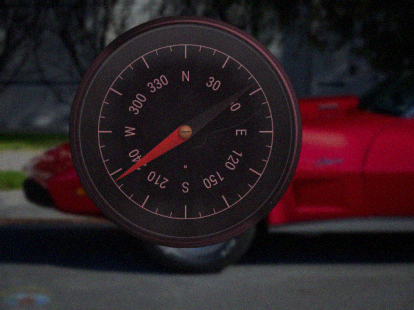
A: **235** °
